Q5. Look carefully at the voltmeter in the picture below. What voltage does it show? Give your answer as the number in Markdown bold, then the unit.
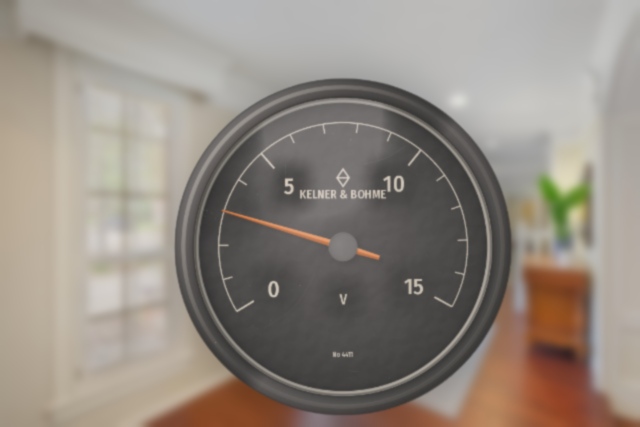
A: **3** V
